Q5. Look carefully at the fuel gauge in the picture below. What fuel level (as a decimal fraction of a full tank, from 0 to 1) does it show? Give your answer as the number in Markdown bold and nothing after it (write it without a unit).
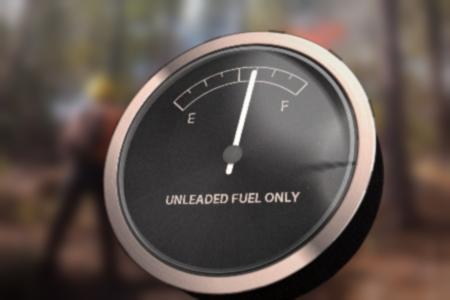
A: **0.625**
